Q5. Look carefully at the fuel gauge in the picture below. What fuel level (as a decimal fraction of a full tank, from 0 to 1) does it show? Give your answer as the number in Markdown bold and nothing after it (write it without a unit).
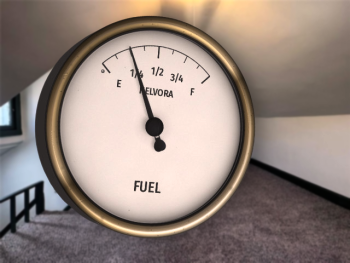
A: **0.25**
